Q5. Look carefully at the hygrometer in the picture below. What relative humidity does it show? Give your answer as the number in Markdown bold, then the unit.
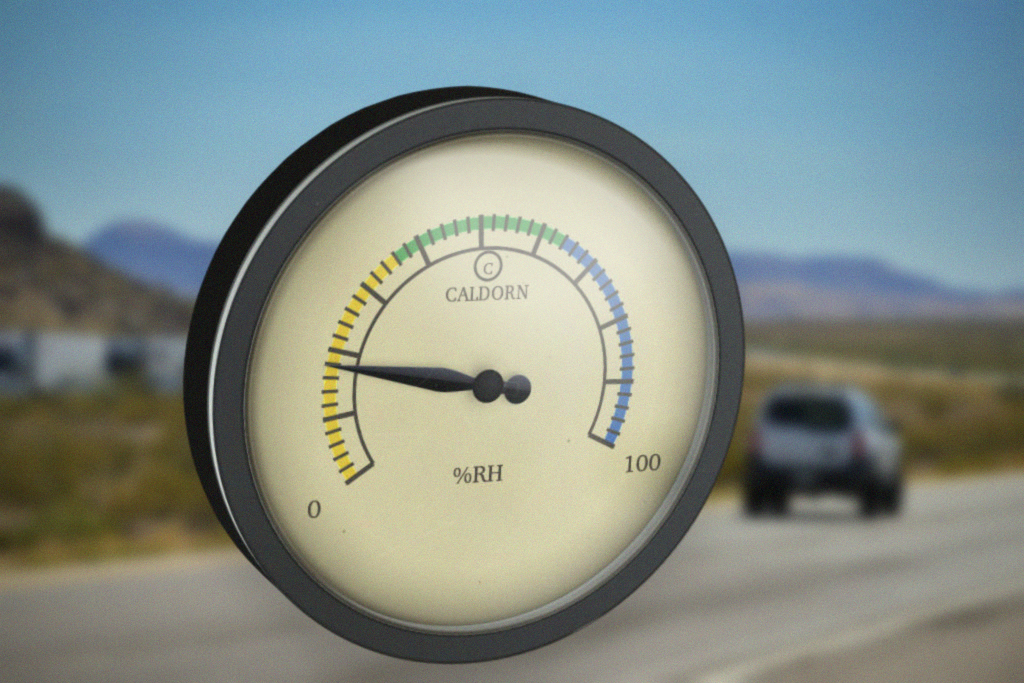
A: **18** %
